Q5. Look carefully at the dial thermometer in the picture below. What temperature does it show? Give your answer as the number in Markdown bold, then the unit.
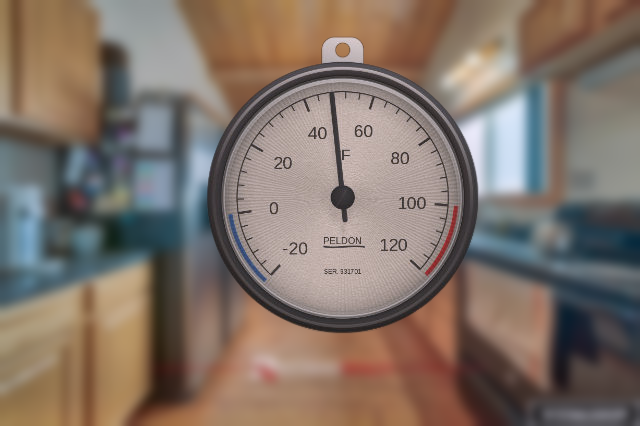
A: **48** °F
